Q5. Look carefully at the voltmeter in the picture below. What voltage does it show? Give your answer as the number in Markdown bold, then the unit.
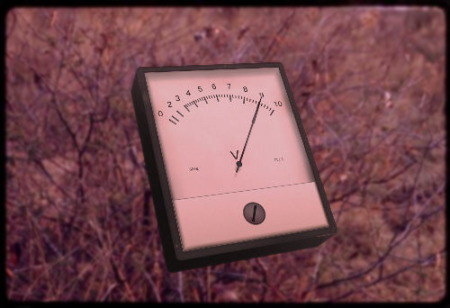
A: **9** V
